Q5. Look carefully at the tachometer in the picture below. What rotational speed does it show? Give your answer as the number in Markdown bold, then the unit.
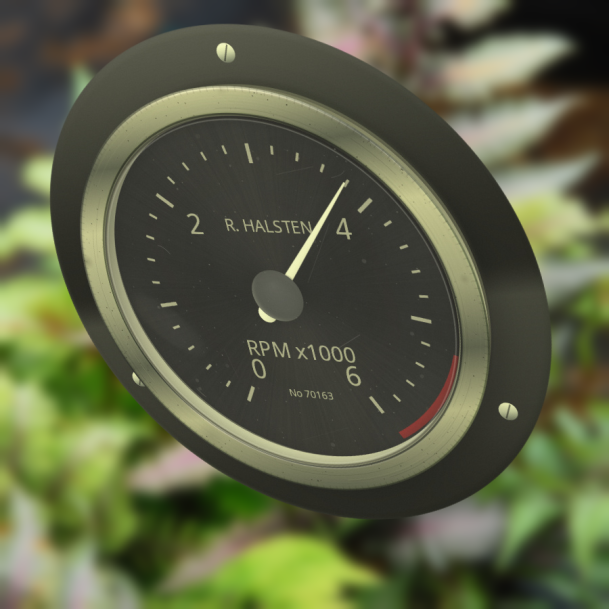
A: **3800** rpm
